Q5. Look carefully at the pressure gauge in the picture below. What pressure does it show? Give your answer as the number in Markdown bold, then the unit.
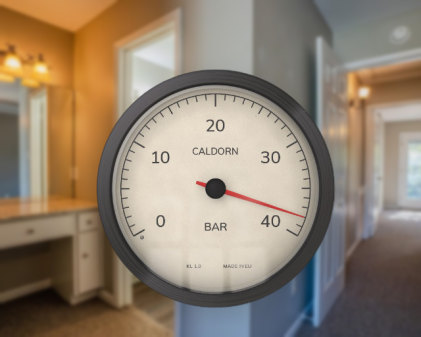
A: **38** bar
